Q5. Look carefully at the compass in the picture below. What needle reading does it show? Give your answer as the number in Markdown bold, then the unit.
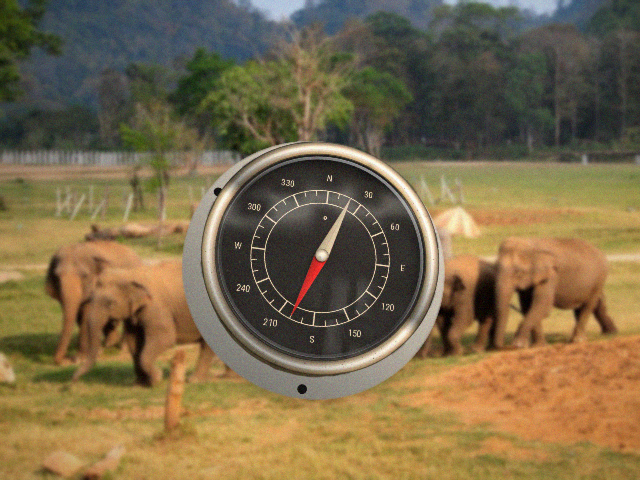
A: **200** °
